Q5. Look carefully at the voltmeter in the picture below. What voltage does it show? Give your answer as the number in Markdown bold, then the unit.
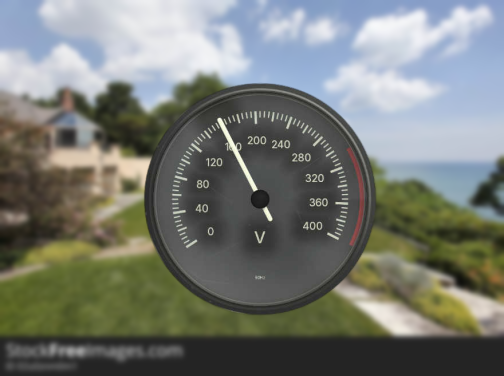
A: **160** V
